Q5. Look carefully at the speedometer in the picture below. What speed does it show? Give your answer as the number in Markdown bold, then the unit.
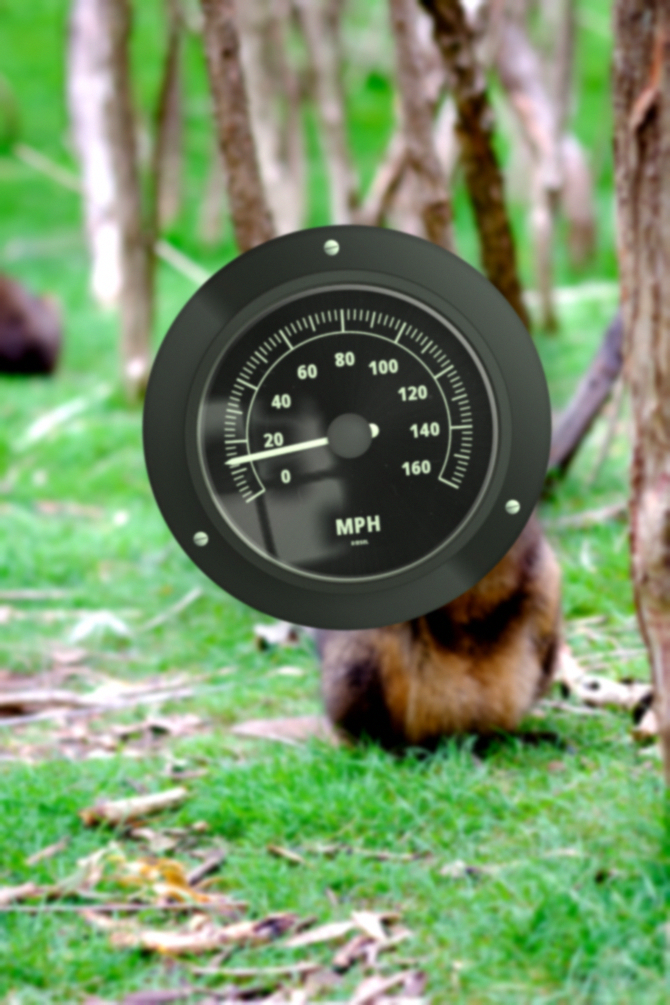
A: **14** mph
